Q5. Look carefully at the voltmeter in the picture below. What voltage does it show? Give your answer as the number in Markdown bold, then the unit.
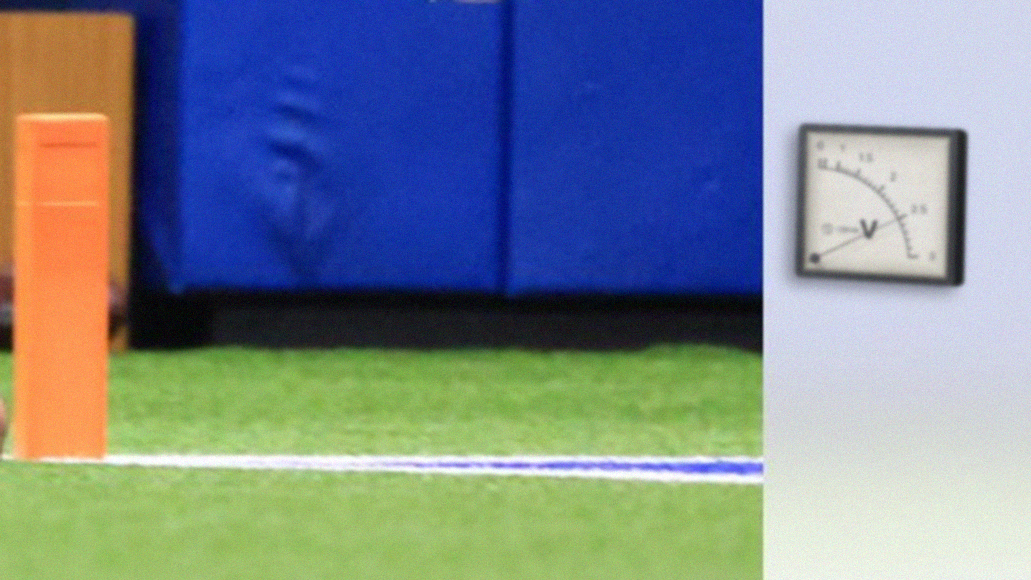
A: **2.5** V
